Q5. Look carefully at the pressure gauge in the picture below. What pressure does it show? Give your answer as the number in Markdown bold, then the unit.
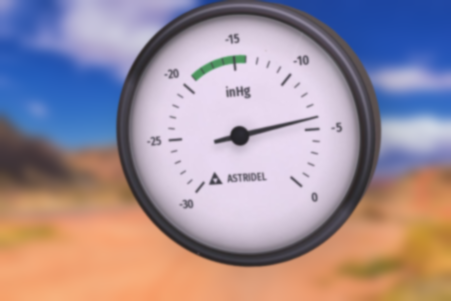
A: **-6** inHg
